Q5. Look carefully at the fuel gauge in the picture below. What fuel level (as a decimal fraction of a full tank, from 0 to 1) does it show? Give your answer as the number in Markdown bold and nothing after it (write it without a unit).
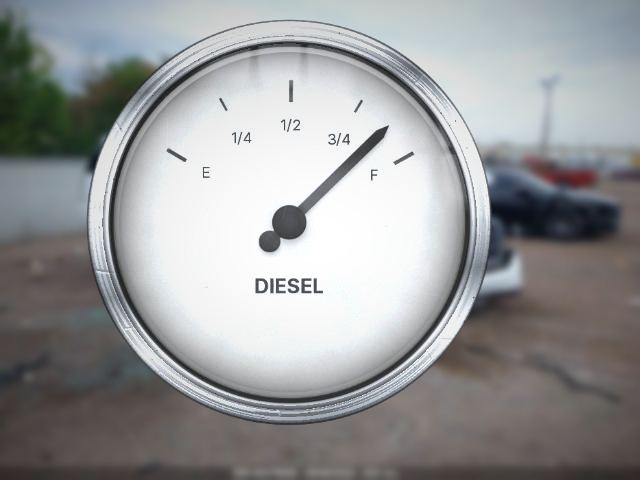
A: **0.875**
